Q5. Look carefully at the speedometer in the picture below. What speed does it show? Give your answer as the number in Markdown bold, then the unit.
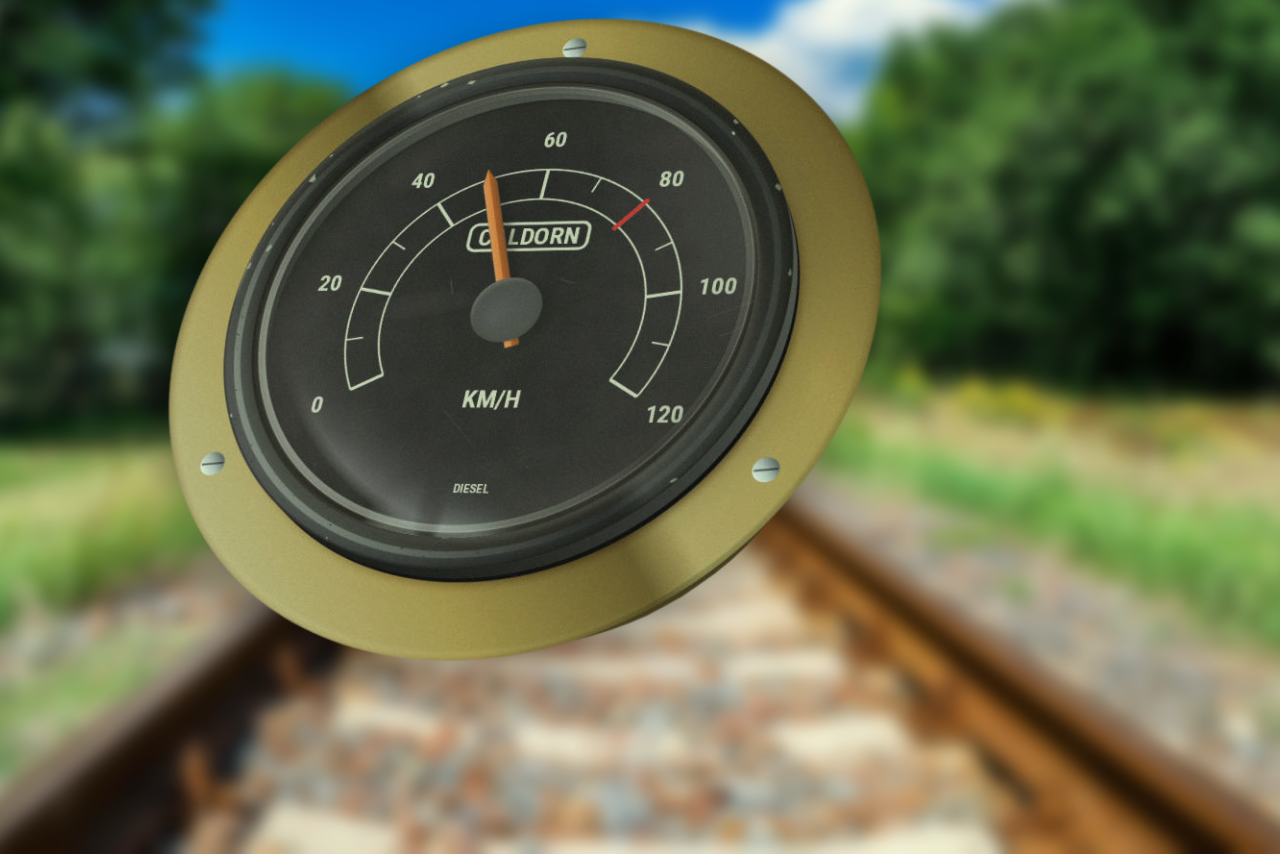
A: **50** km/h
